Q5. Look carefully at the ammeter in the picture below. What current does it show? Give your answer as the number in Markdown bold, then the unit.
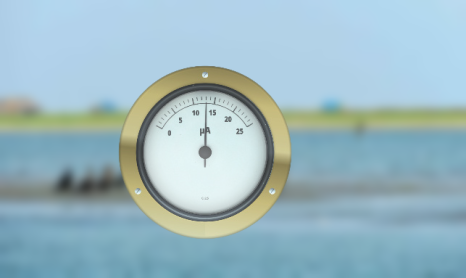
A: **13** µA
